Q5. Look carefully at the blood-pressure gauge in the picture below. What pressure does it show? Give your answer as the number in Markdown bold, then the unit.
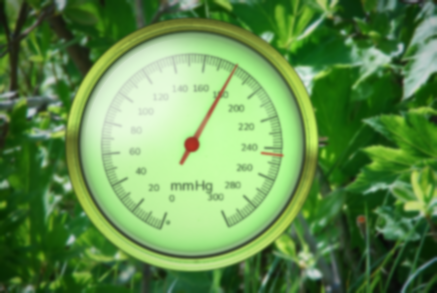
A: **180** mmHg
